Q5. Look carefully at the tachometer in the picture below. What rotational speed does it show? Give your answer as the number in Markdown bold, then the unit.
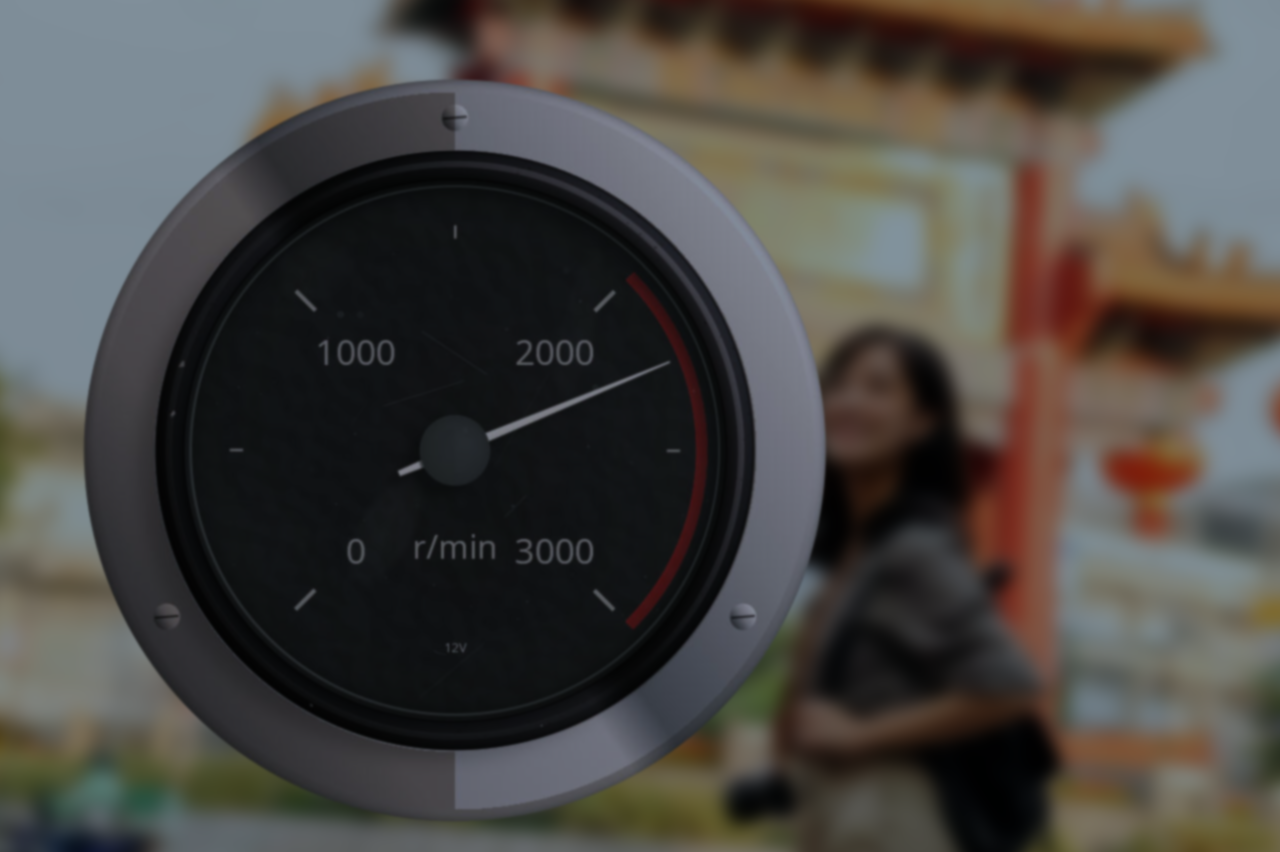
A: **2250** rpm
